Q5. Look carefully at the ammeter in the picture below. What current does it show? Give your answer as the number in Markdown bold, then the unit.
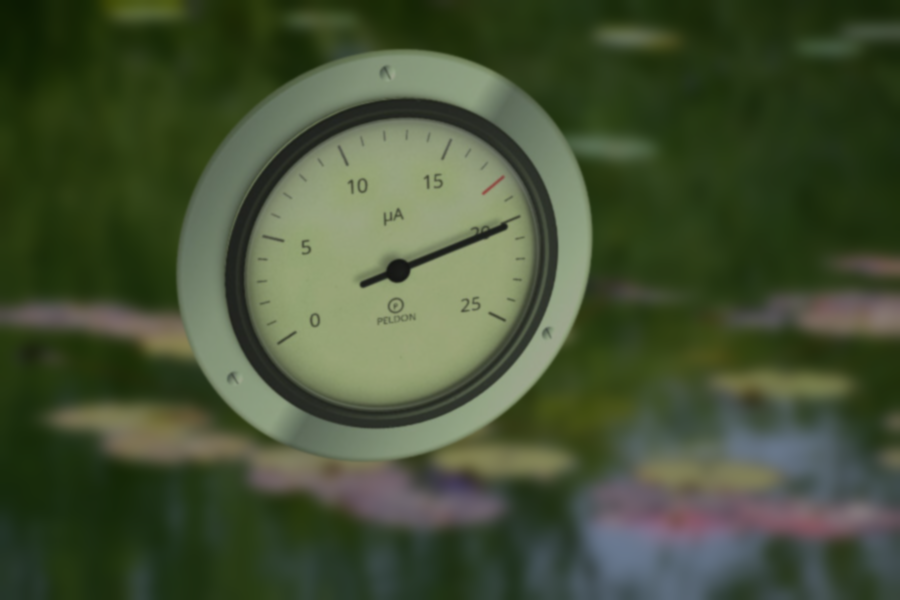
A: **20** µA
